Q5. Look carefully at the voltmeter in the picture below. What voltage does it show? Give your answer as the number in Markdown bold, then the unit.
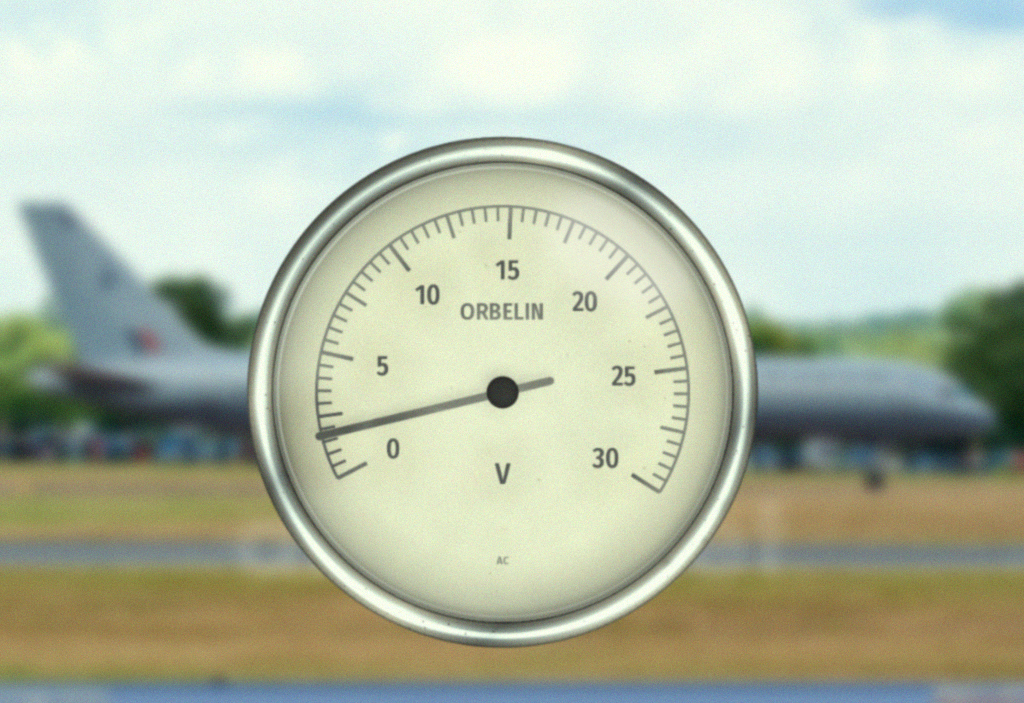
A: **1.75** V
